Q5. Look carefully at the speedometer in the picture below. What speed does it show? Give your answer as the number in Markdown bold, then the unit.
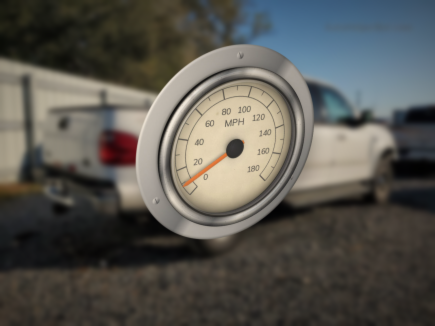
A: **10** mph
